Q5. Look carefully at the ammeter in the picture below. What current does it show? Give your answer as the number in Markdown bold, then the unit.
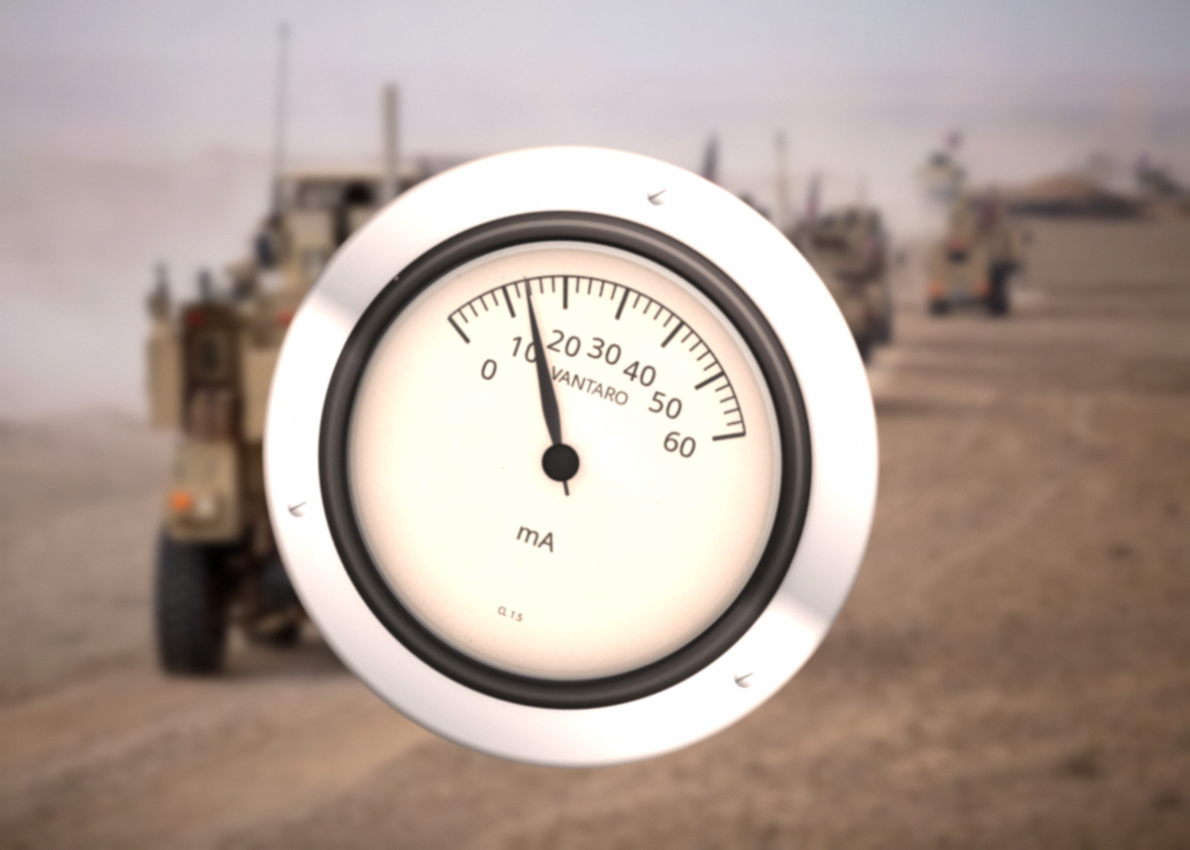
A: **14** mA
